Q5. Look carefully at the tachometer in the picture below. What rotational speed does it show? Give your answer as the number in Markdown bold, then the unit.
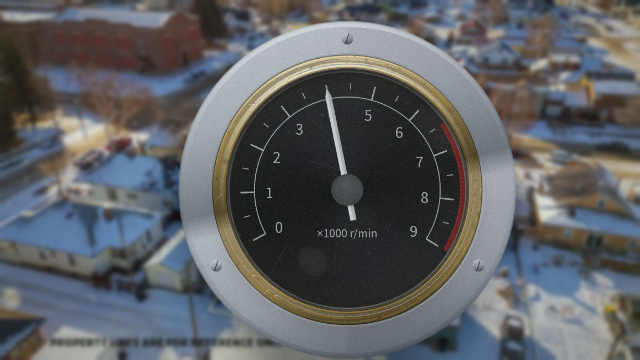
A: **4000** rpm
